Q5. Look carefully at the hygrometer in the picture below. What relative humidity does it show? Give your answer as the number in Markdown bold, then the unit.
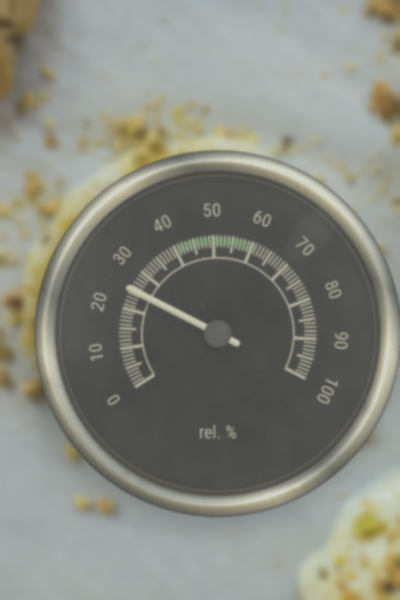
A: **25** %
